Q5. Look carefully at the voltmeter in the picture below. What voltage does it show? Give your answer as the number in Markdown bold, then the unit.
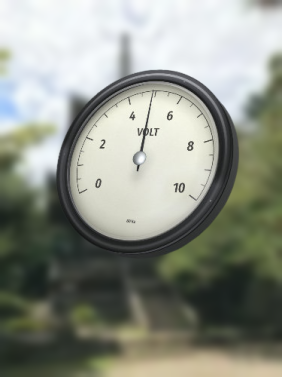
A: **5** V
